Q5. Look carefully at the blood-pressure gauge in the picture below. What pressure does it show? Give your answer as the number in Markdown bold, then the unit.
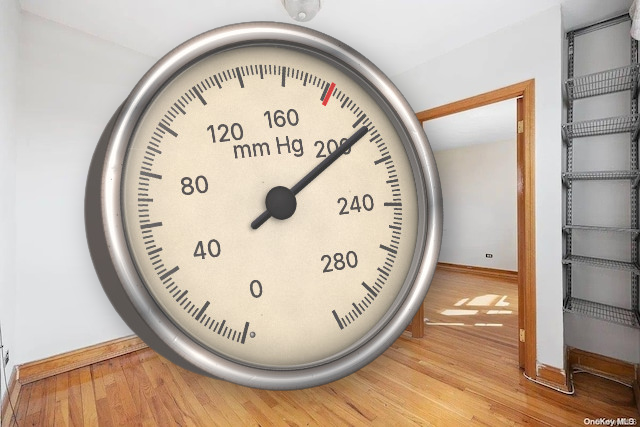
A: **204** mmHg
